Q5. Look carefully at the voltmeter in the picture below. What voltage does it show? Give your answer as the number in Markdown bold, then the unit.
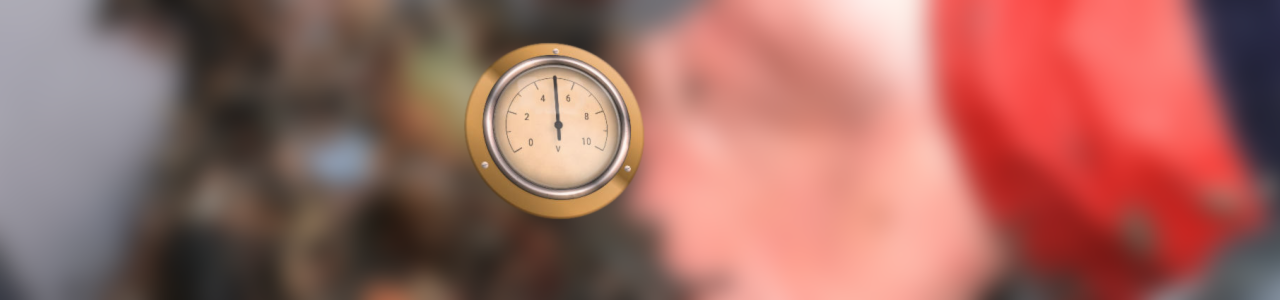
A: **5** V
